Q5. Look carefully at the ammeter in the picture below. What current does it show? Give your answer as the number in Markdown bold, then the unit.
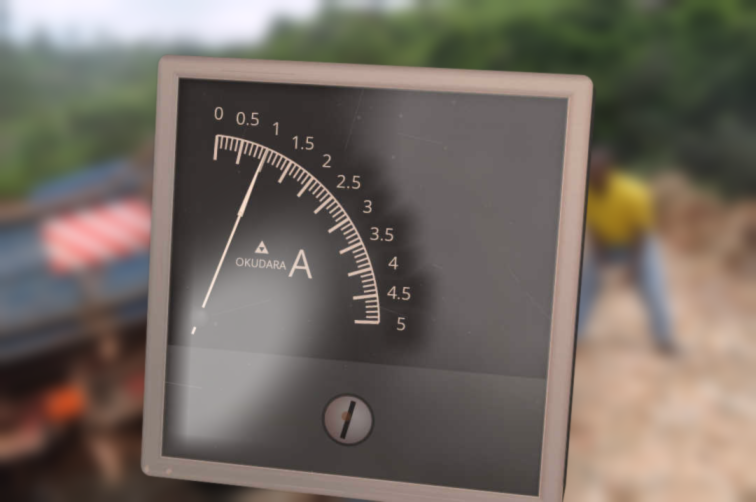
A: **1** A
